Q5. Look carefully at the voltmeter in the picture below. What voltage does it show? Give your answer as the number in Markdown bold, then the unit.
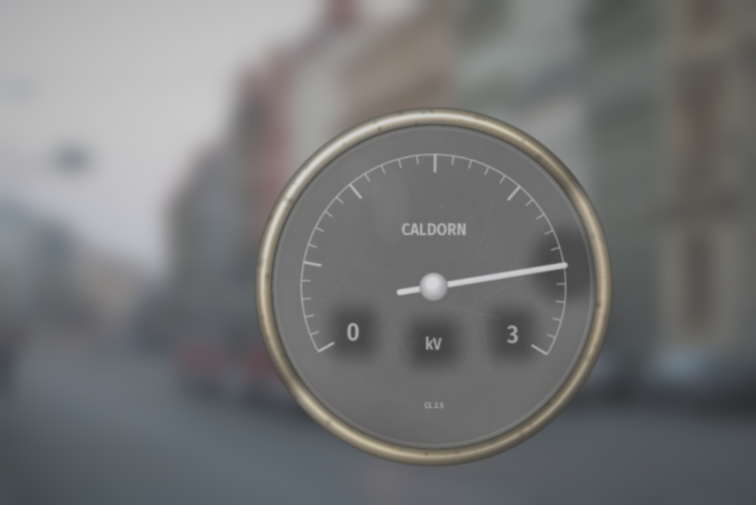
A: **2.5** kV
